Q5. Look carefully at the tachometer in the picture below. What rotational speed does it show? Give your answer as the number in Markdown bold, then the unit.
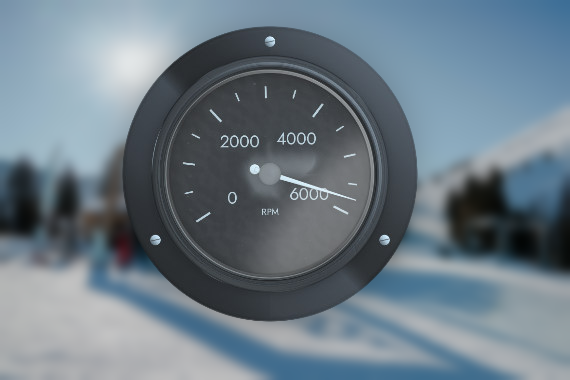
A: **5750** rpm
